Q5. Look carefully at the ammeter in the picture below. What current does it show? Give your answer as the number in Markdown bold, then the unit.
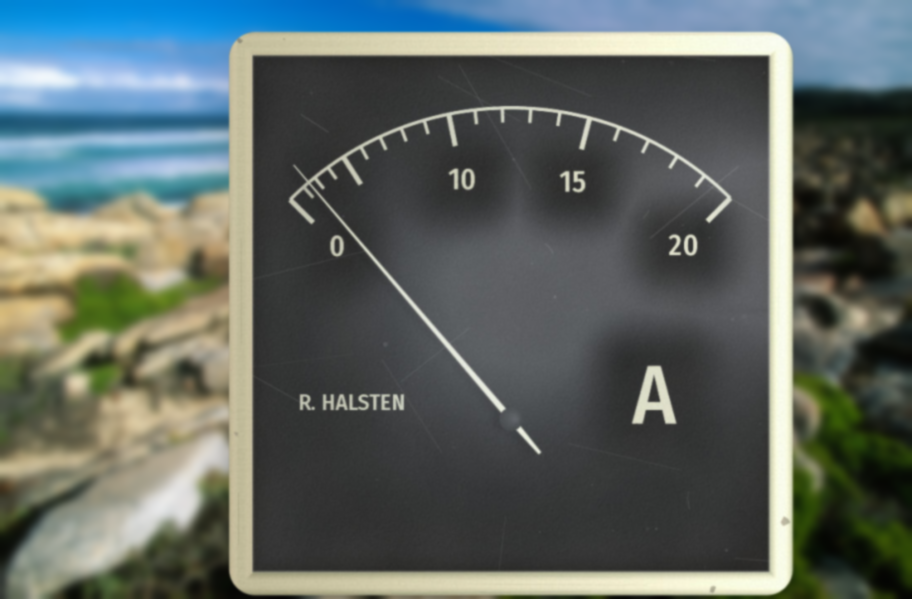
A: **2.5** A
